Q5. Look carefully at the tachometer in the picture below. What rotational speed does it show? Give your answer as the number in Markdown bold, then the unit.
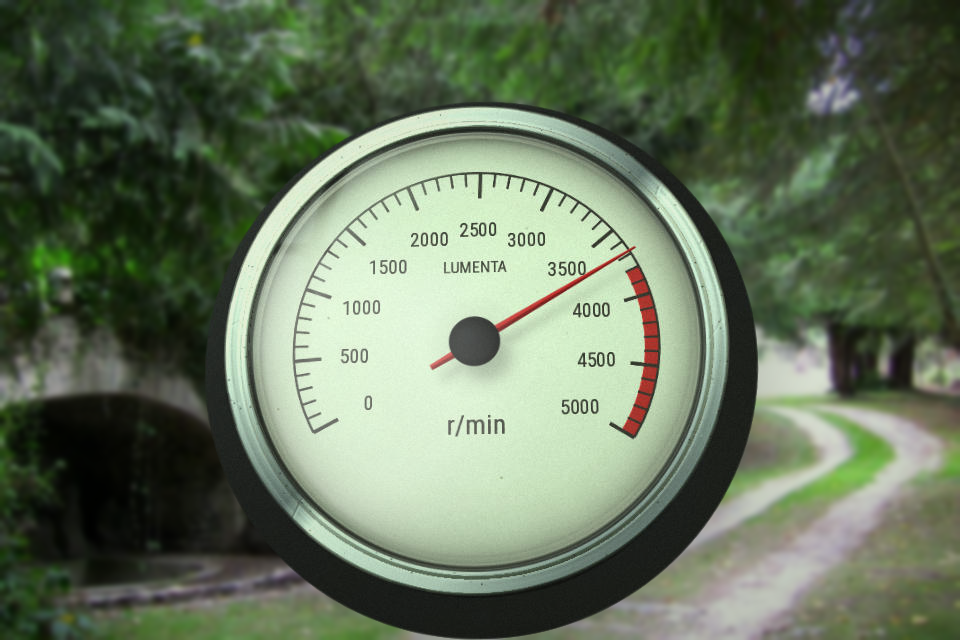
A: **3700** rpm
